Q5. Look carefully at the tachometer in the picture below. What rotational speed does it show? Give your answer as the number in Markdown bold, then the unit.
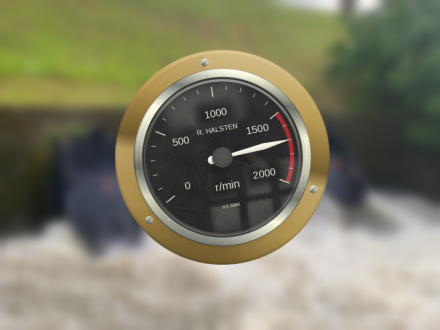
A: **1700** rpm
